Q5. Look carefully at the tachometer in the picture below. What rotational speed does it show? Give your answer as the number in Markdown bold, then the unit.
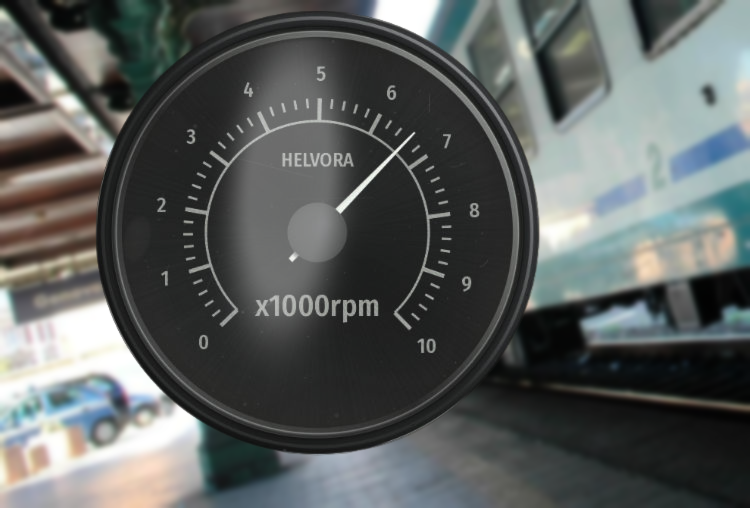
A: **6600** rpm
